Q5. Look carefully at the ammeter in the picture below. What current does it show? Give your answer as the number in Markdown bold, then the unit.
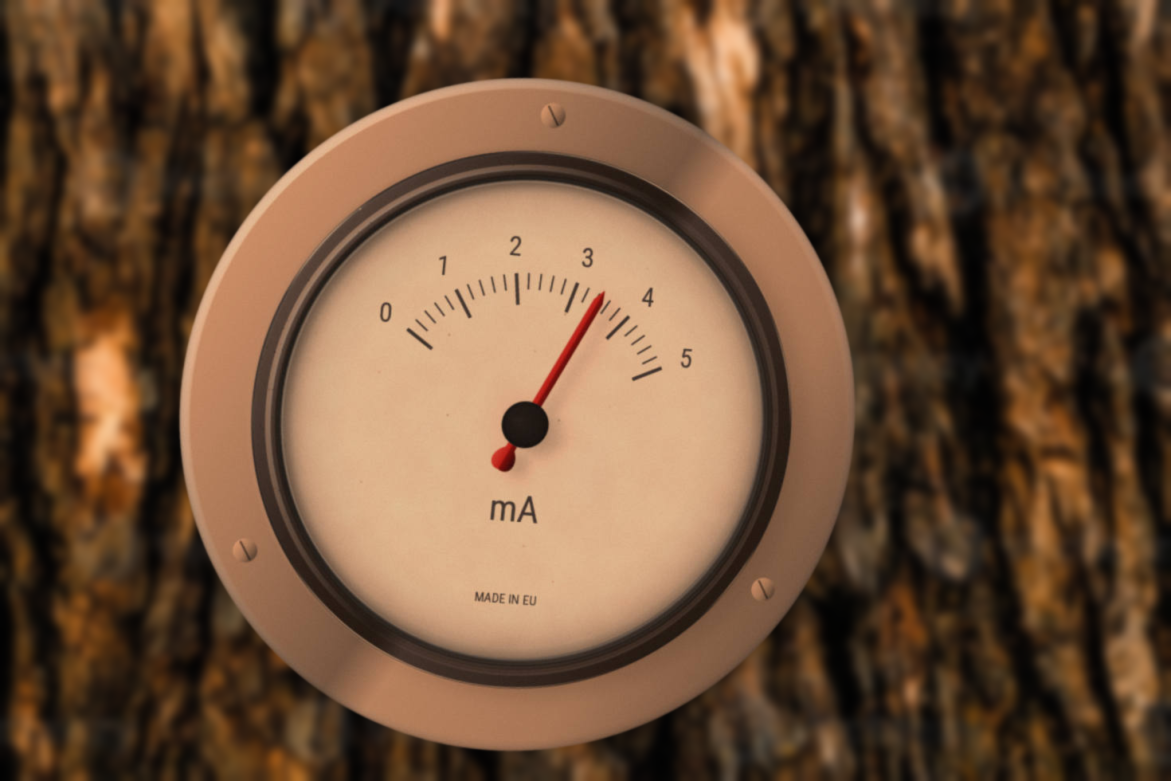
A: **3.4** mA
